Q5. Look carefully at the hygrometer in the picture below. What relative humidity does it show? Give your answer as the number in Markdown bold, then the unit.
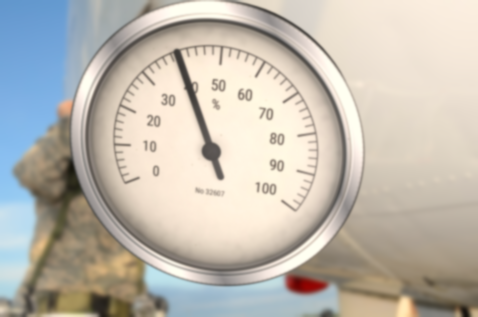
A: **40** %
